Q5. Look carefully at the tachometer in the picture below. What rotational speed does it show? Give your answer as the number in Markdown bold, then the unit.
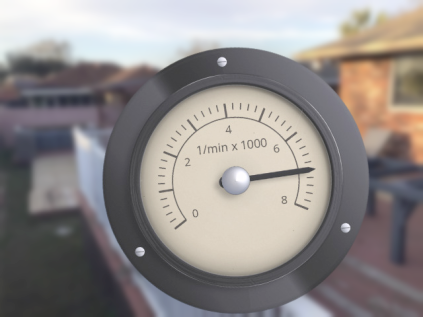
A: **7000** rpm
